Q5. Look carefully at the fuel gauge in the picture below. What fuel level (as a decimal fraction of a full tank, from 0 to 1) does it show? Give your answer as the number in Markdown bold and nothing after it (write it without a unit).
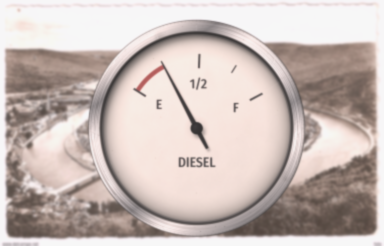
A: **0.25**
